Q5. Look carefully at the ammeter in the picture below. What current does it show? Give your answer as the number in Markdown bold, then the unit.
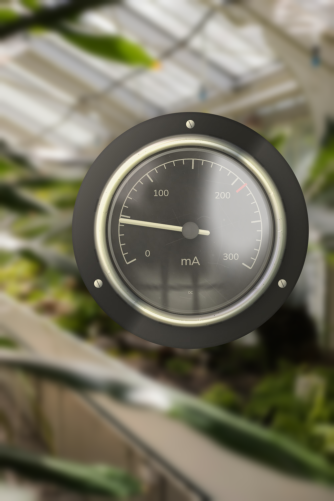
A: **45** mA
